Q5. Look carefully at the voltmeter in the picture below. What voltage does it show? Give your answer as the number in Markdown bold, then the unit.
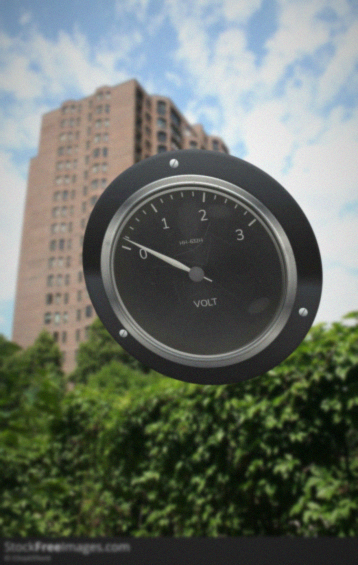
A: **0.2** V
